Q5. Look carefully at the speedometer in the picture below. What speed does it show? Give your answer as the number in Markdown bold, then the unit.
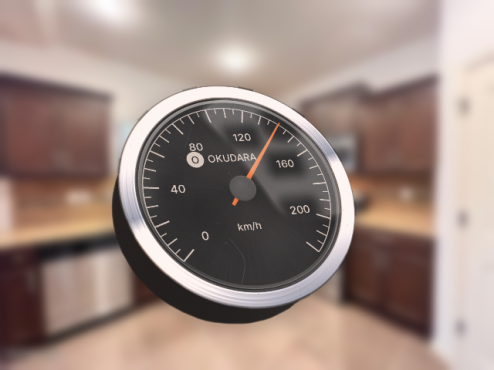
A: **140** km/h
